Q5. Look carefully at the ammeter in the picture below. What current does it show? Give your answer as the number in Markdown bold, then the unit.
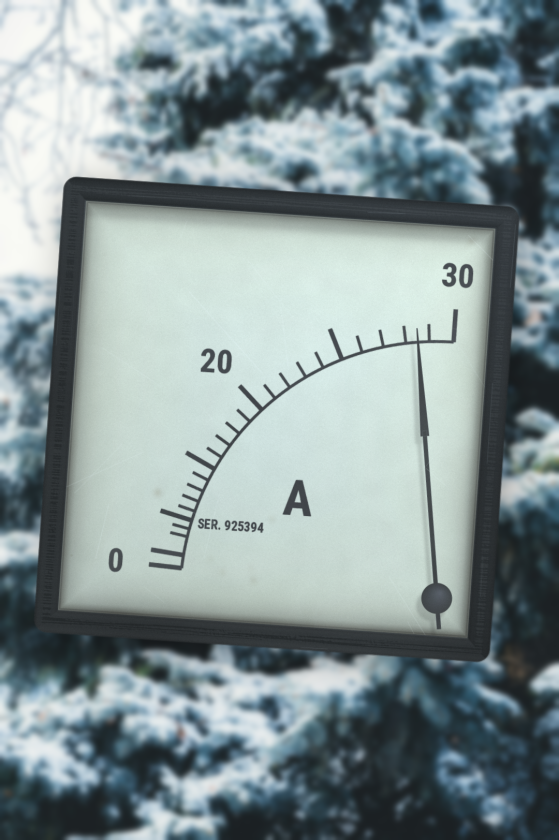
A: **28.5** A
